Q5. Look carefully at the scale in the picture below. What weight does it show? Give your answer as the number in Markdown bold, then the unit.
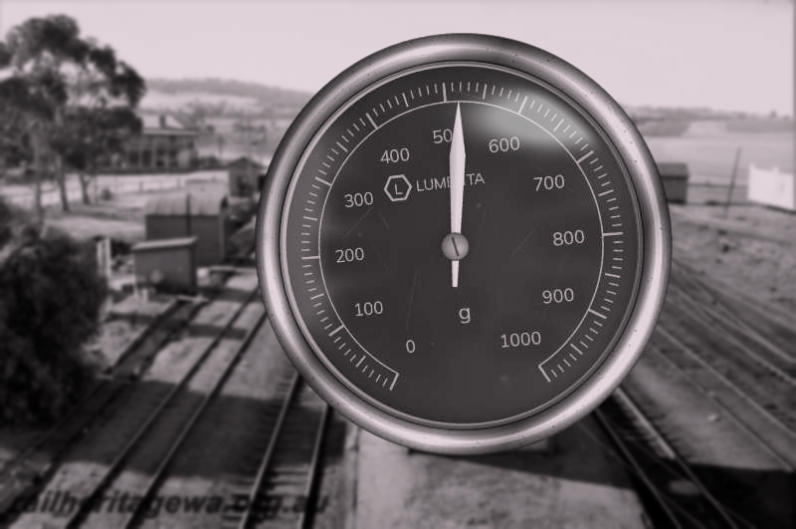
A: **520** g
